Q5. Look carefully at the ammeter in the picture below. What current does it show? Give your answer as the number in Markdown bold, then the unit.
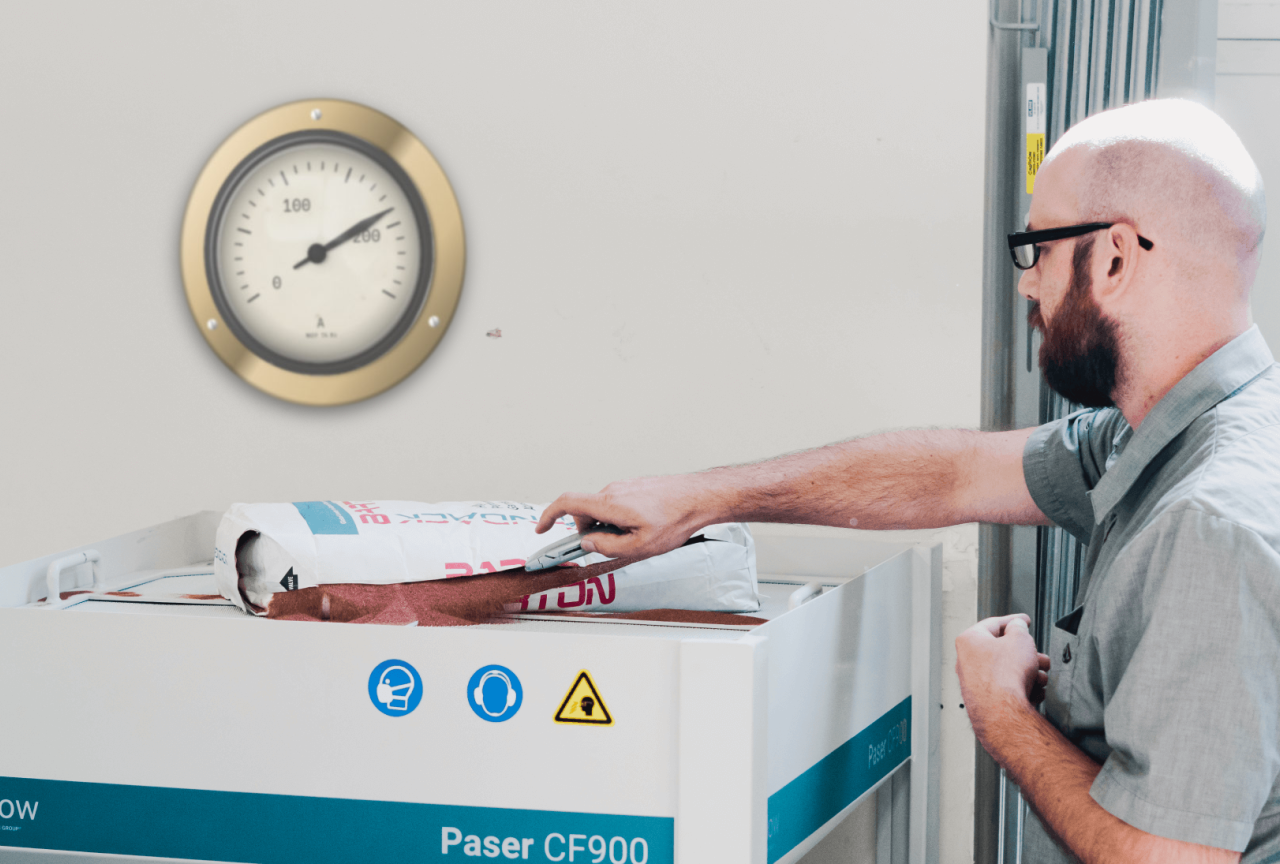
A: **190** A
